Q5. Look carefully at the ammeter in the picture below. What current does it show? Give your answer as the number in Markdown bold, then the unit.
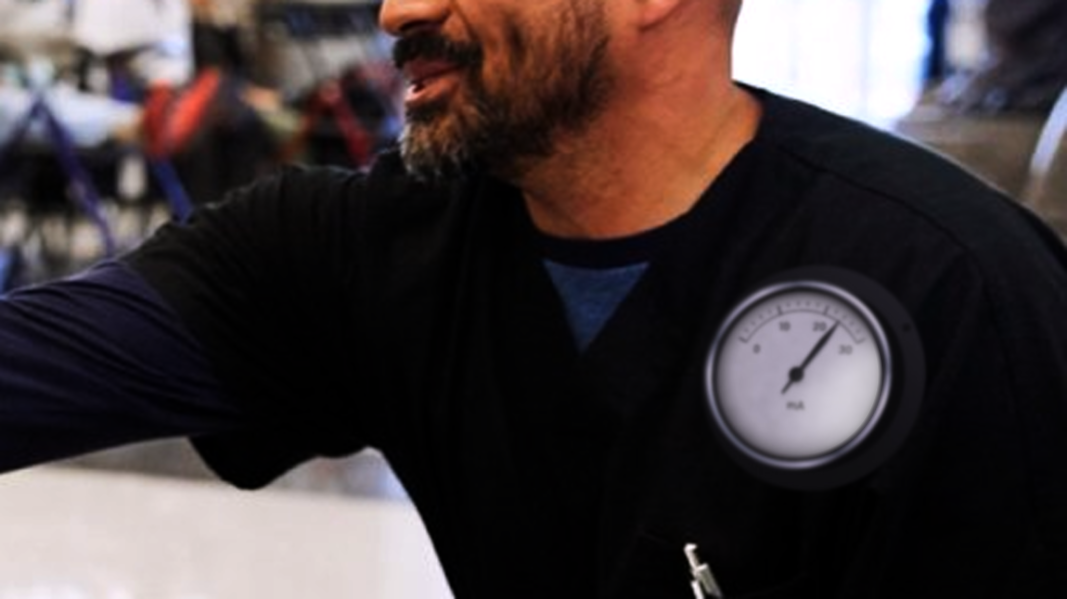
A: **24** mA
